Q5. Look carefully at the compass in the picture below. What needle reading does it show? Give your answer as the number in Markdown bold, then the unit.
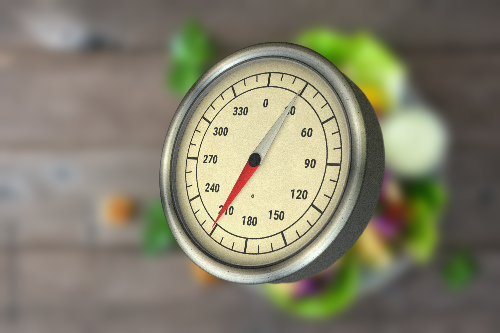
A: **210** °
